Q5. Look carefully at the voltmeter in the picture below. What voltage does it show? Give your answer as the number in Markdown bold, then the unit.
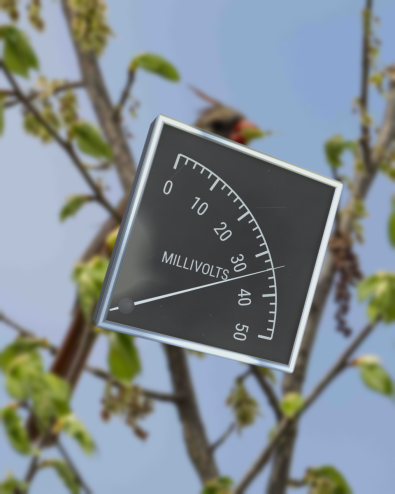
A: **34** mV
